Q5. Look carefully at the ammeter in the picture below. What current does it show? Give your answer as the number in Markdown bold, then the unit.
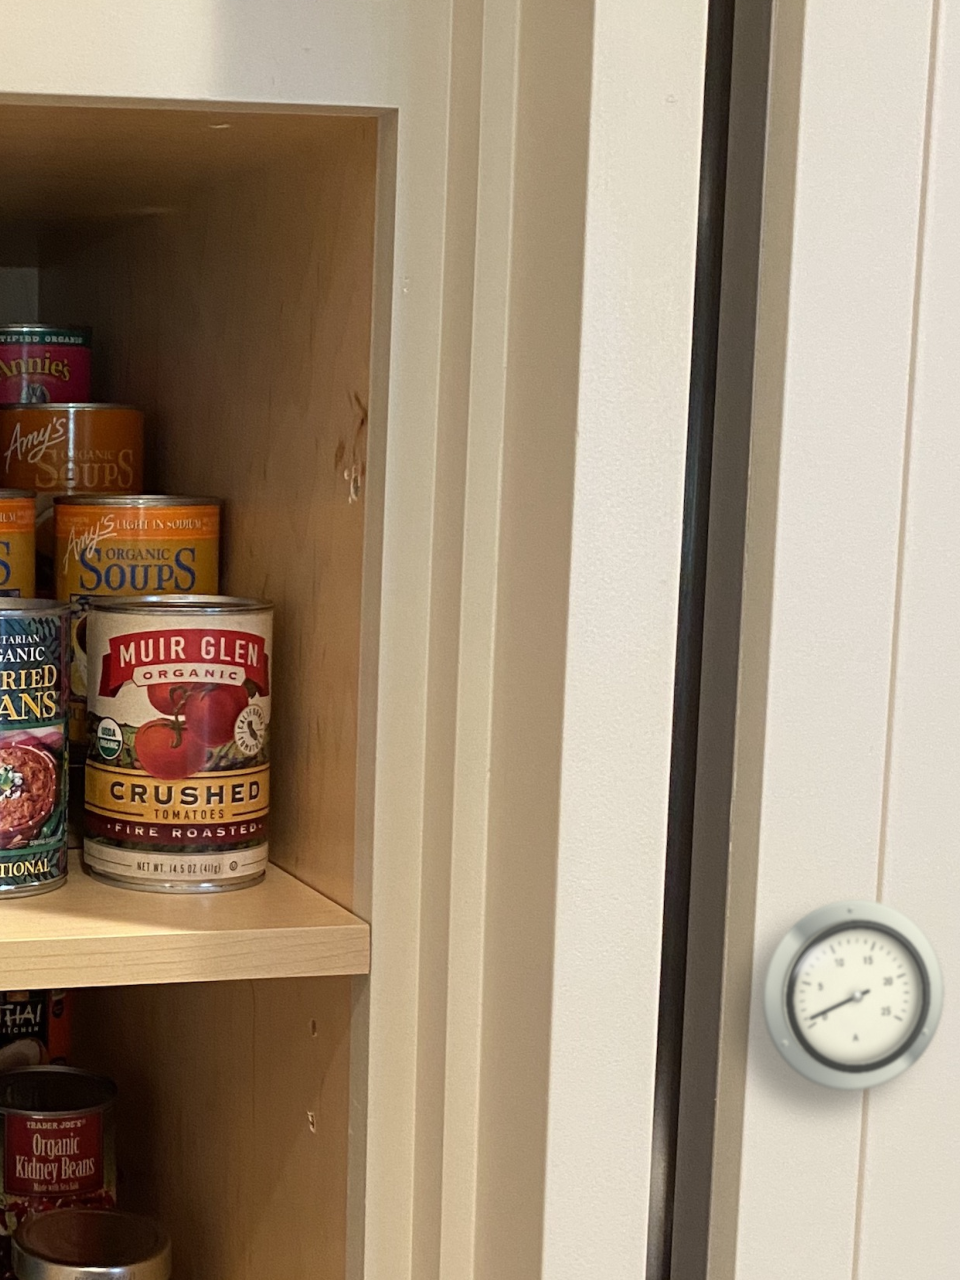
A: **1** A
